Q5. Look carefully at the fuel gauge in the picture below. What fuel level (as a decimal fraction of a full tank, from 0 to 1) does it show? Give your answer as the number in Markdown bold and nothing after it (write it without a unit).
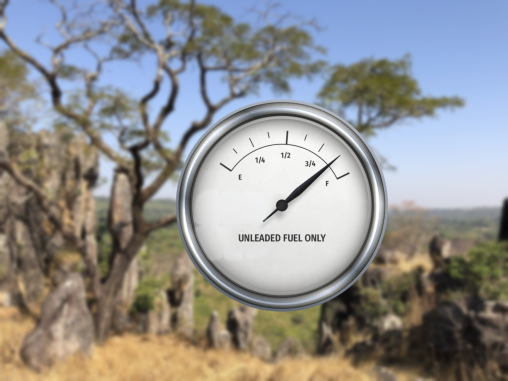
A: **0.875**
